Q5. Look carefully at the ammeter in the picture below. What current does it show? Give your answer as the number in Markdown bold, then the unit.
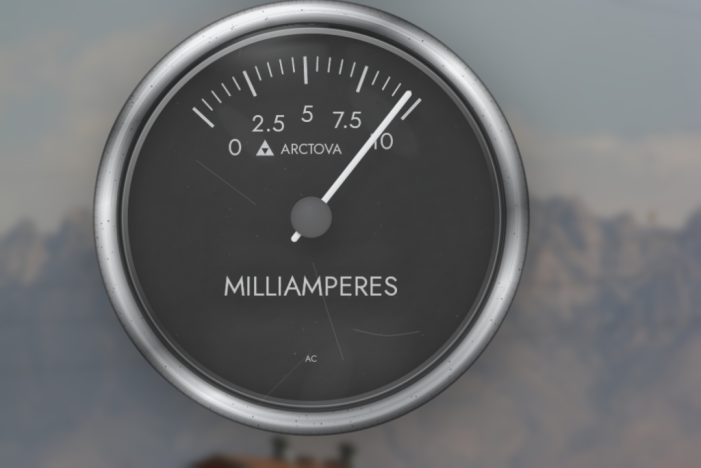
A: **9.5** mA
